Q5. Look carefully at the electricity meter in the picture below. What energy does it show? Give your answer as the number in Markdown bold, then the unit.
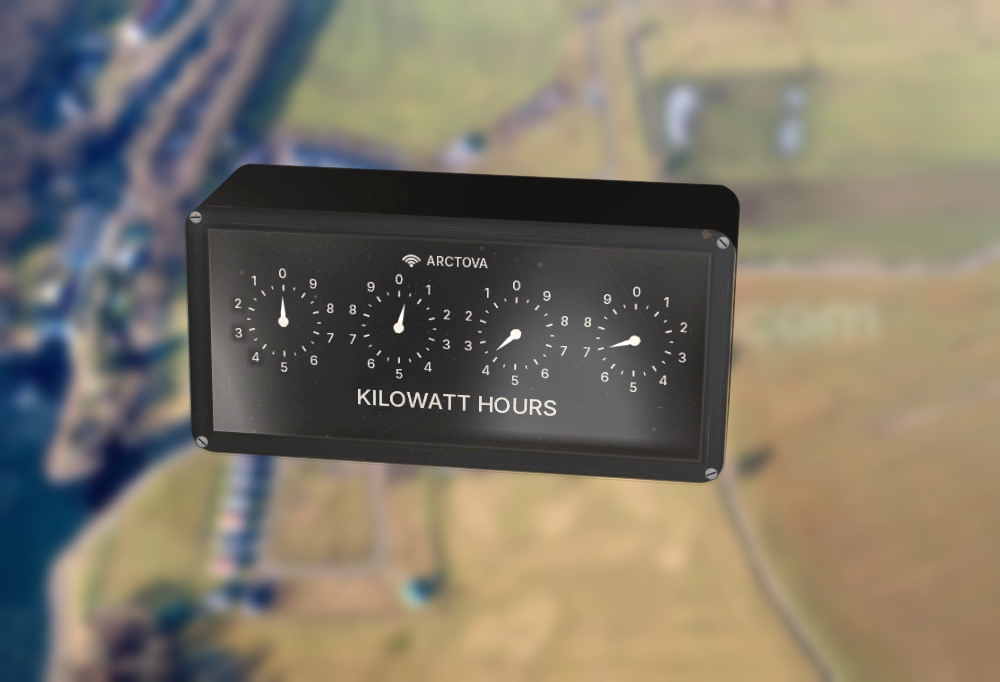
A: **37** kWh
